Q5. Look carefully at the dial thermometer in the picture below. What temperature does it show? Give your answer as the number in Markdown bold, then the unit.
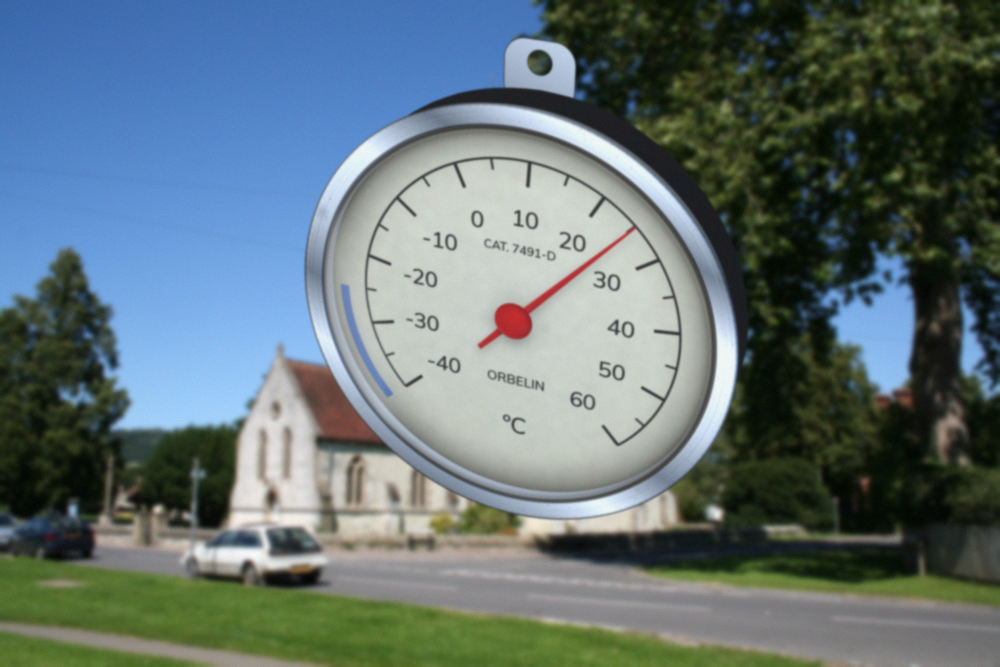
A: **25** °C
